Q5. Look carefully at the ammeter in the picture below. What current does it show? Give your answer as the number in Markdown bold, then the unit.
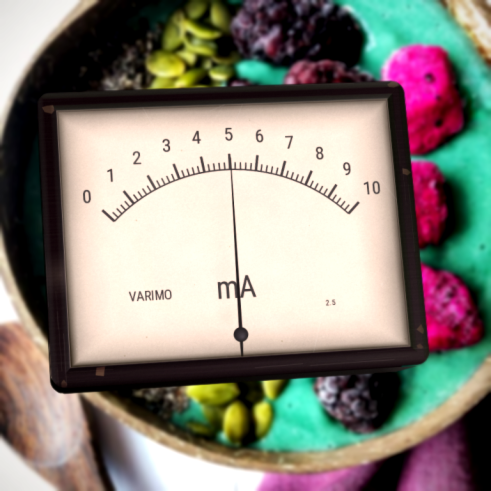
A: **5** mA
